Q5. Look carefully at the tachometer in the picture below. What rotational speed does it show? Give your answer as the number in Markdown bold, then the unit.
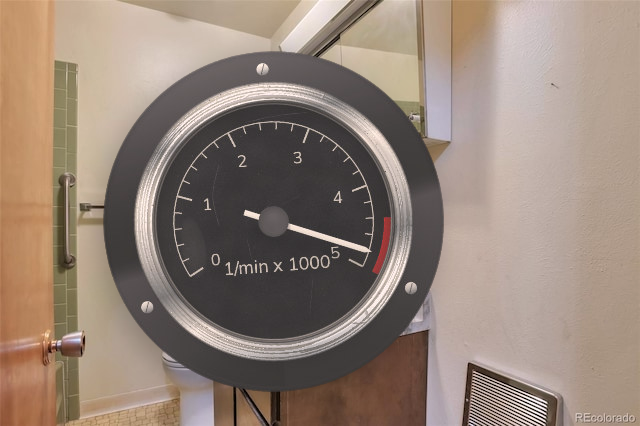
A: **4800** rpm
